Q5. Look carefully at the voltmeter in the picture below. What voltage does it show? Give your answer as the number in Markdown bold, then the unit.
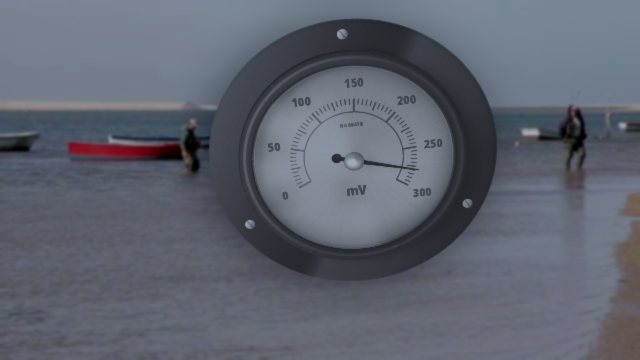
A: **275** mV
